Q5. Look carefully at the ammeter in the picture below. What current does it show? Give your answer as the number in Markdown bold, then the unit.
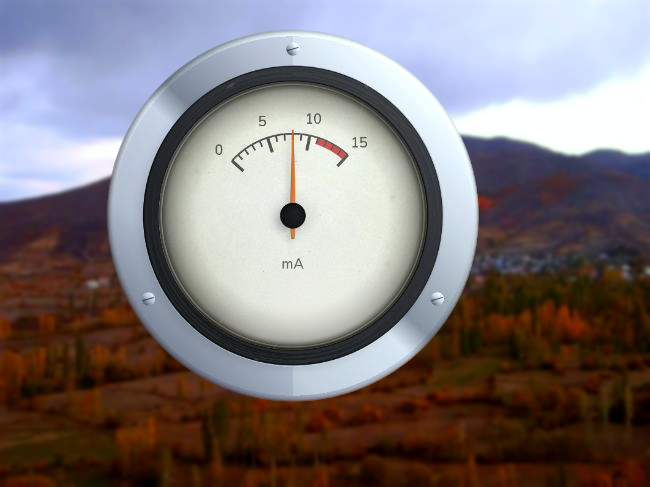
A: **8** mA
